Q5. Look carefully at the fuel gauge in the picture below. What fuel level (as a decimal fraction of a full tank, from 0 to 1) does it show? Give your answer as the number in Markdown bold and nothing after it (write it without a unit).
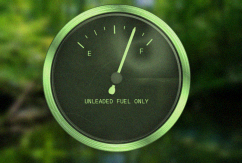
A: **0.75**
